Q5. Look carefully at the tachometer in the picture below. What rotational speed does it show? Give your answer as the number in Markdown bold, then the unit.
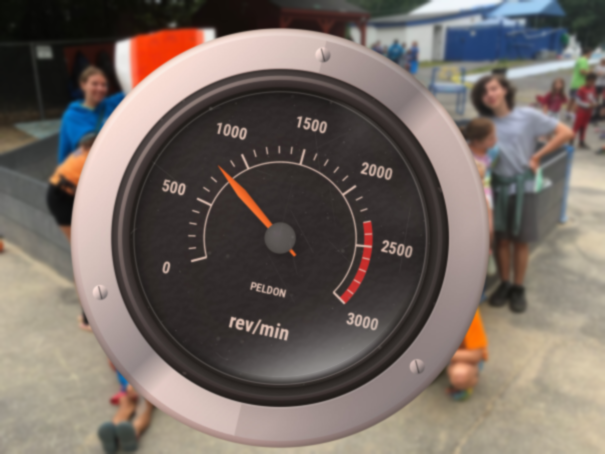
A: **800** rpm
